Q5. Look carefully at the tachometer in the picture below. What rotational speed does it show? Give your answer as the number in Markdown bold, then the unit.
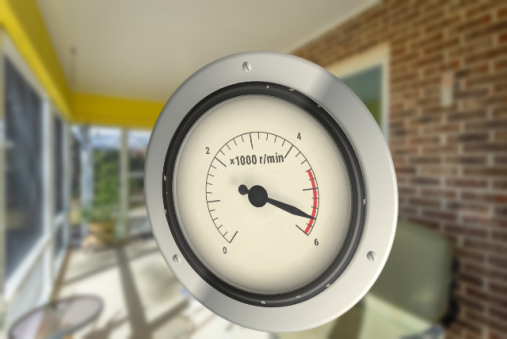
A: **5600** rpm
